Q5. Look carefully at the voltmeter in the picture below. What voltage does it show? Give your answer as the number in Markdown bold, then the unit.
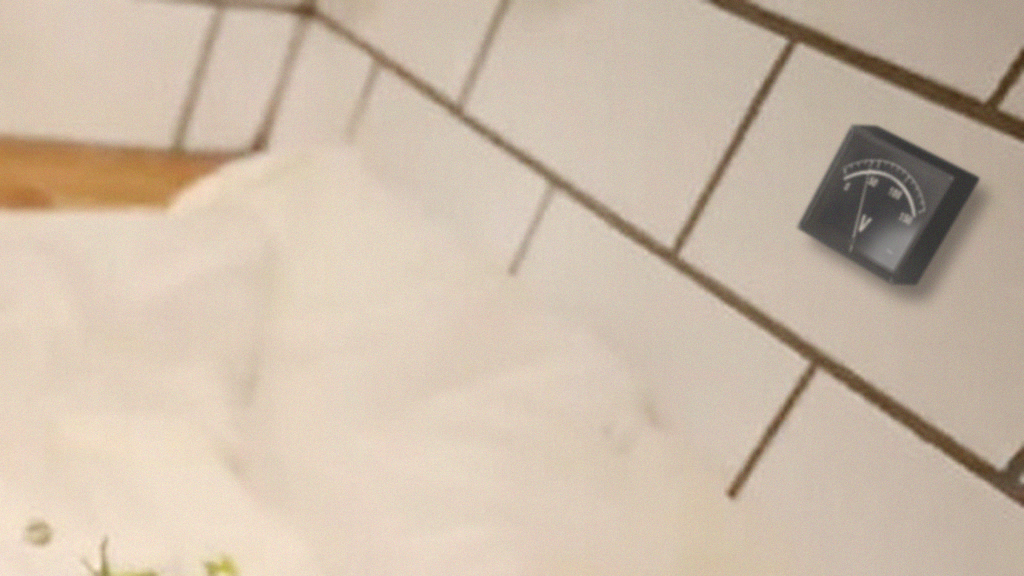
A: **40** V
